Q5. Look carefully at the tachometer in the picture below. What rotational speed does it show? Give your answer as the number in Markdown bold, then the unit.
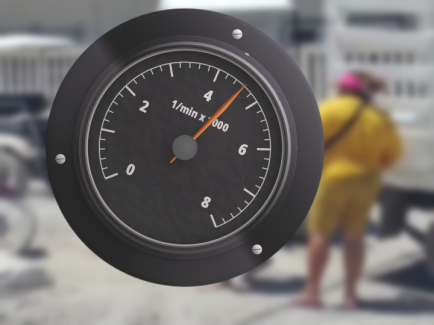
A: **4600** rpm
